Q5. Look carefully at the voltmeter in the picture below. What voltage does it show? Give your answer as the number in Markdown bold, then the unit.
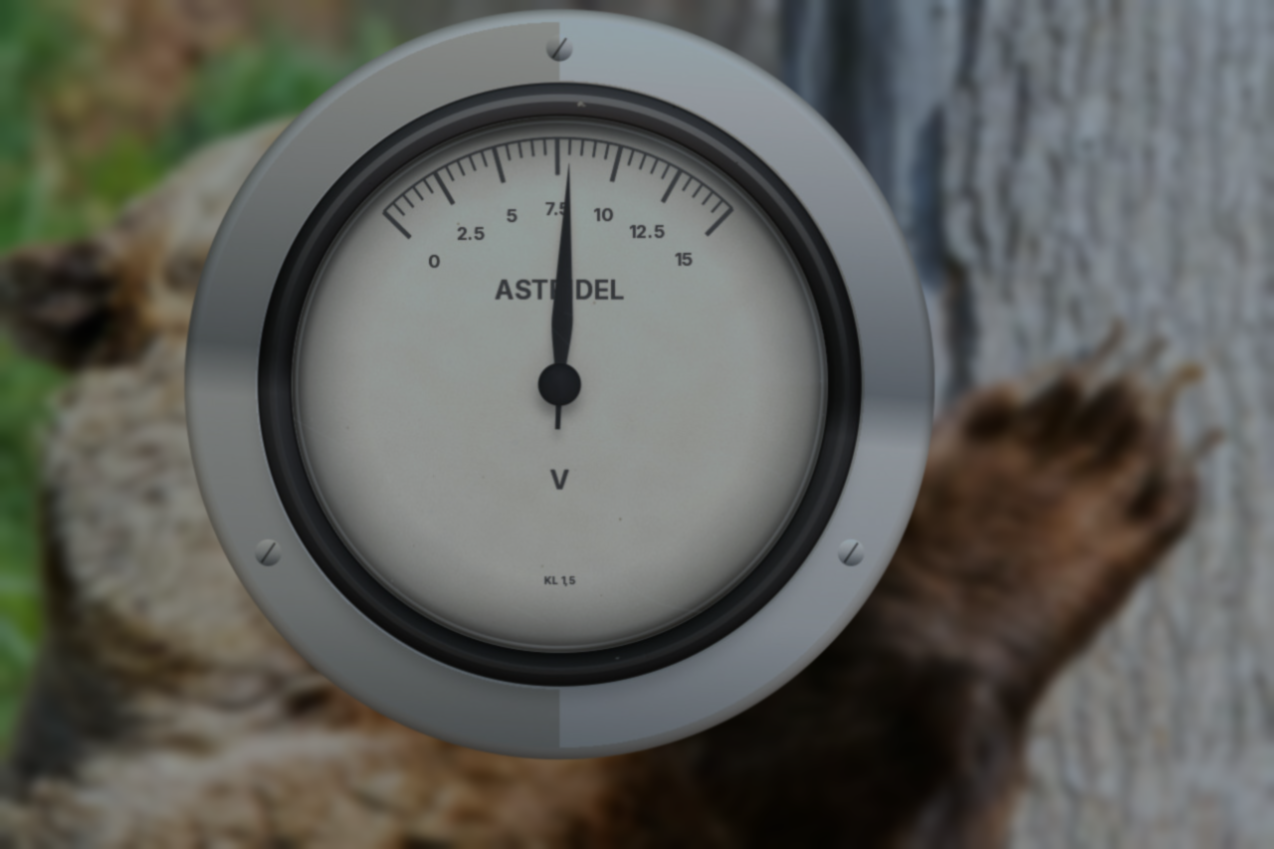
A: **8** V
